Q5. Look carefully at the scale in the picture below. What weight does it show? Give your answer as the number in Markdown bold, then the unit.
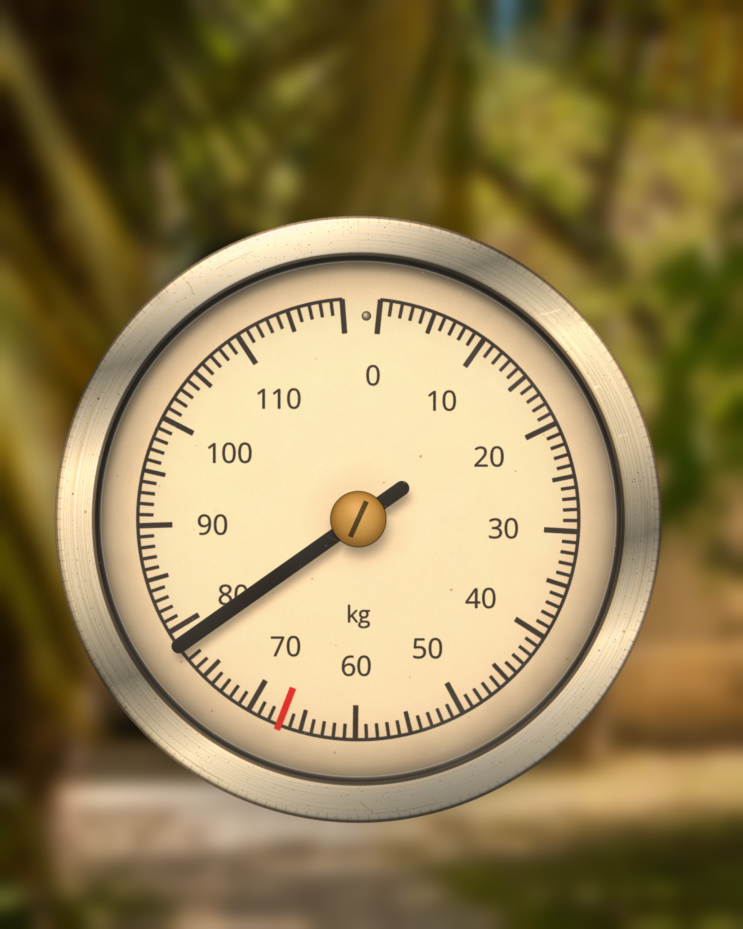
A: **78.5** kg
